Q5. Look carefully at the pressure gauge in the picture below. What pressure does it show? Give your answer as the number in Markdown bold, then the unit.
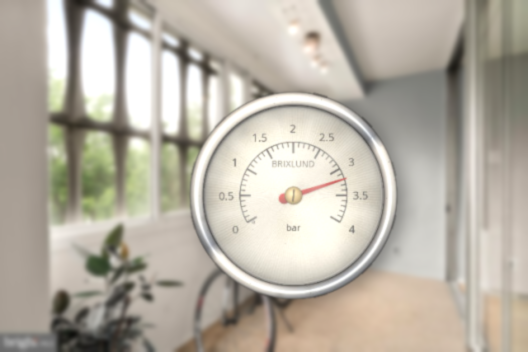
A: **3.2** bar
